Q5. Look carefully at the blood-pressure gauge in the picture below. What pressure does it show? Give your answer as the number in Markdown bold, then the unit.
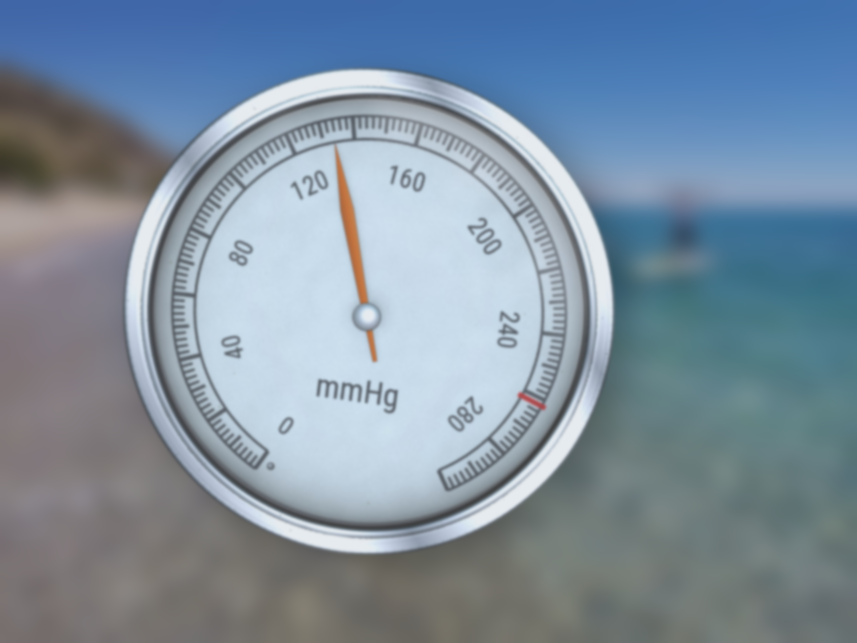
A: **134** mmHg
